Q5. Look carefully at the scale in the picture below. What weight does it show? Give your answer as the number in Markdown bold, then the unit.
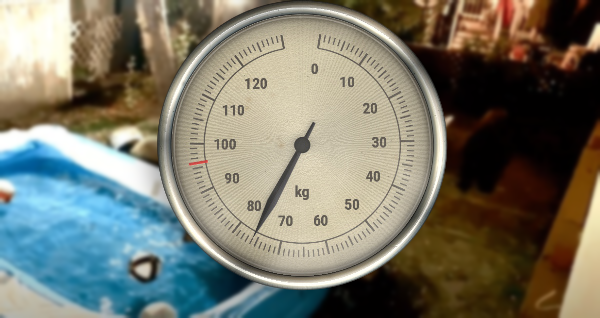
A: **76** kg
